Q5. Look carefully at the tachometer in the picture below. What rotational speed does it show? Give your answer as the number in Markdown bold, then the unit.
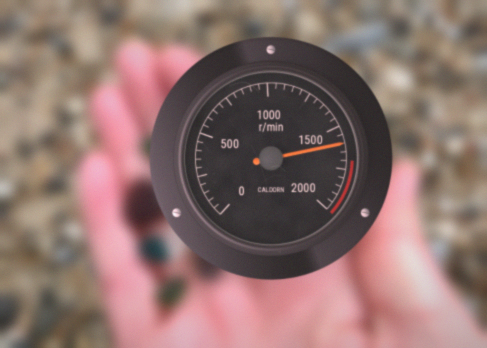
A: **1600** rpm
